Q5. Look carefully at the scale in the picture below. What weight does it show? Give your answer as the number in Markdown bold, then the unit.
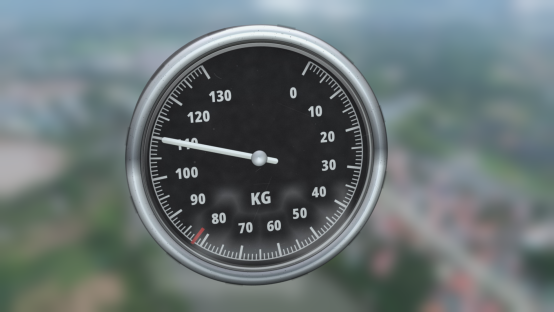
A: **110** kg
